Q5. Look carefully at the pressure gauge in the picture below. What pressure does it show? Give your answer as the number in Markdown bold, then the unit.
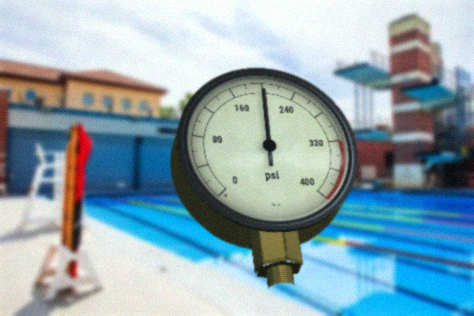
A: **200** psi
